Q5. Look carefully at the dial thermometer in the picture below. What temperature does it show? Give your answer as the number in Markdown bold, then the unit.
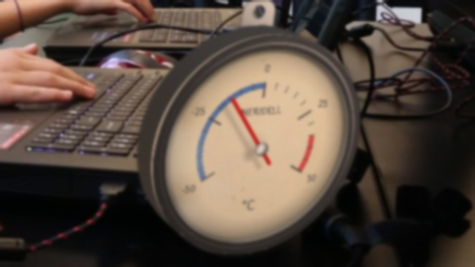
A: **-15** °C
